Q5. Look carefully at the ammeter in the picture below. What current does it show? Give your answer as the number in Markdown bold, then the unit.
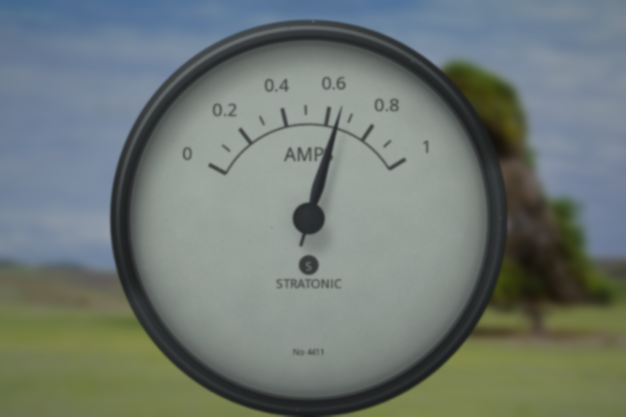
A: **0.65** A
